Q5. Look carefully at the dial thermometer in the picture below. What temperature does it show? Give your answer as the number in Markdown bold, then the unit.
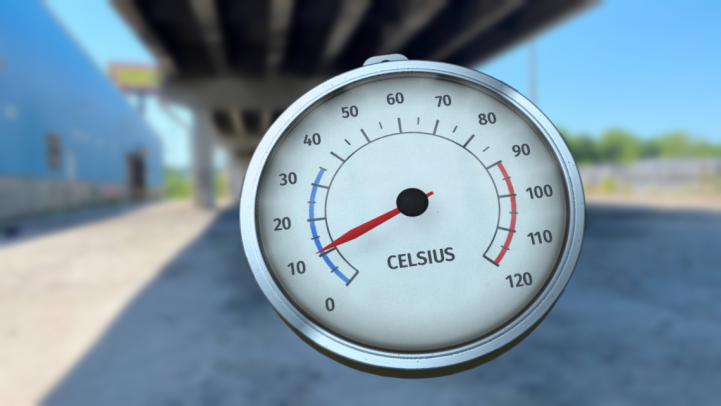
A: **10** °C
